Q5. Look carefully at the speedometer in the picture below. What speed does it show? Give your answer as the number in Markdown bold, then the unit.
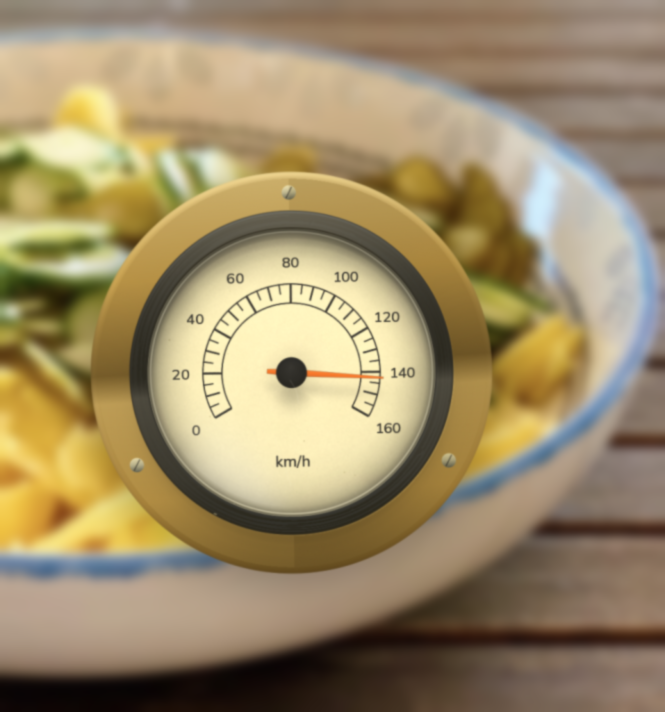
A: **142.5** km/h
